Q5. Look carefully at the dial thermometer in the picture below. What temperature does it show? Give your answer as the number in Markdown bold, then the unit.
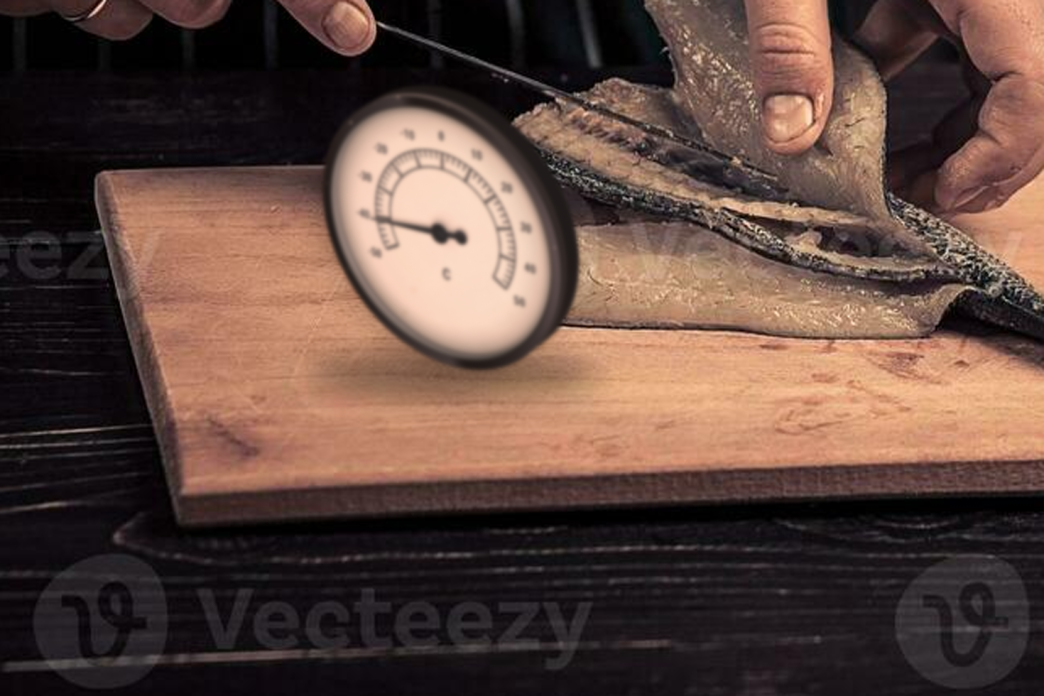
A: **-40** °C
